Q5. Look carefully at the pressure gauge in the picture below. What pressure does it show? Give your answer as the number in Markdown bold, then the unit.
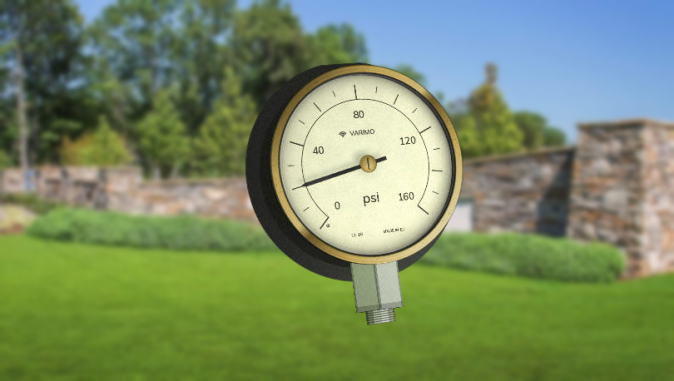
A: **20** psi
